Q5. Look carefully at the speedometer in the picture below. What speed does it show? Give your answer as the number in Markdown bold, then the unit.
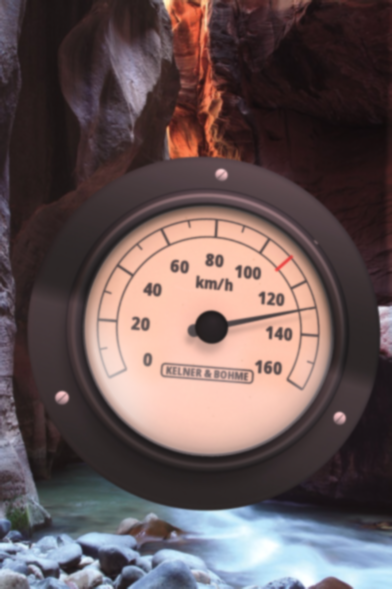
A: **130** km/h
